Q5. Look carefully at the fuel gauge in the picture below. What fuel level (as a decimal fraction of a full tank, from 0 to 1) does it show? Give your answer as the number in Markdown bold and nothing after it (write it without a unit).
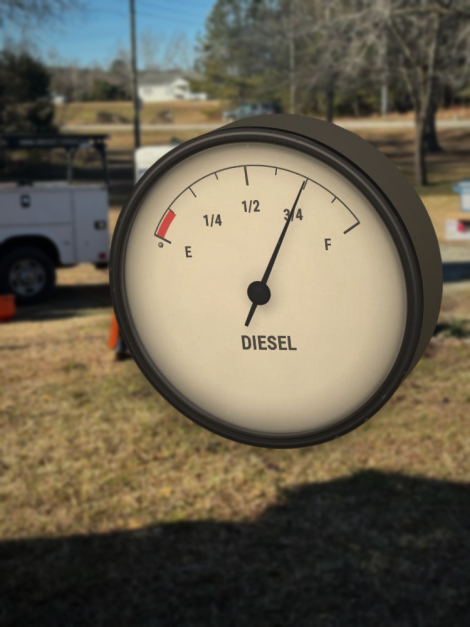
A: **0.75**
